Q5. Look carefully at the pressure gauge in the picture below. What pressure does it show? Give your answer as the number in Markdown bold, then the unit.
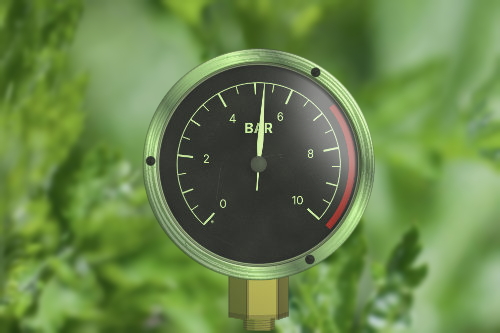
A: **5.25** bar
